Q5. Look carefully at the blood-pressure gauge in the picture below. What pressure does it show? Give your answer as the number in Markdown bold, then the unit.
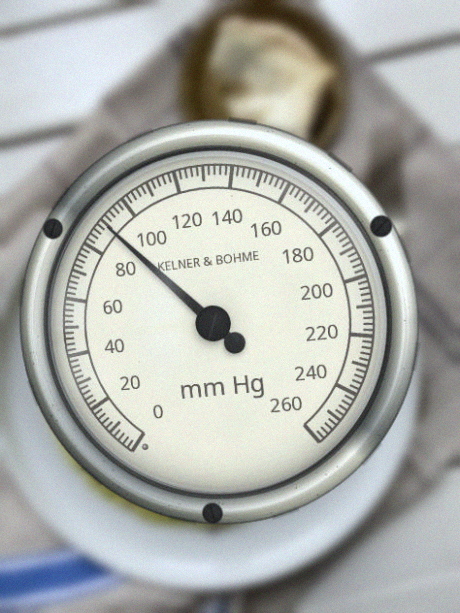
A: **90** mmHg
